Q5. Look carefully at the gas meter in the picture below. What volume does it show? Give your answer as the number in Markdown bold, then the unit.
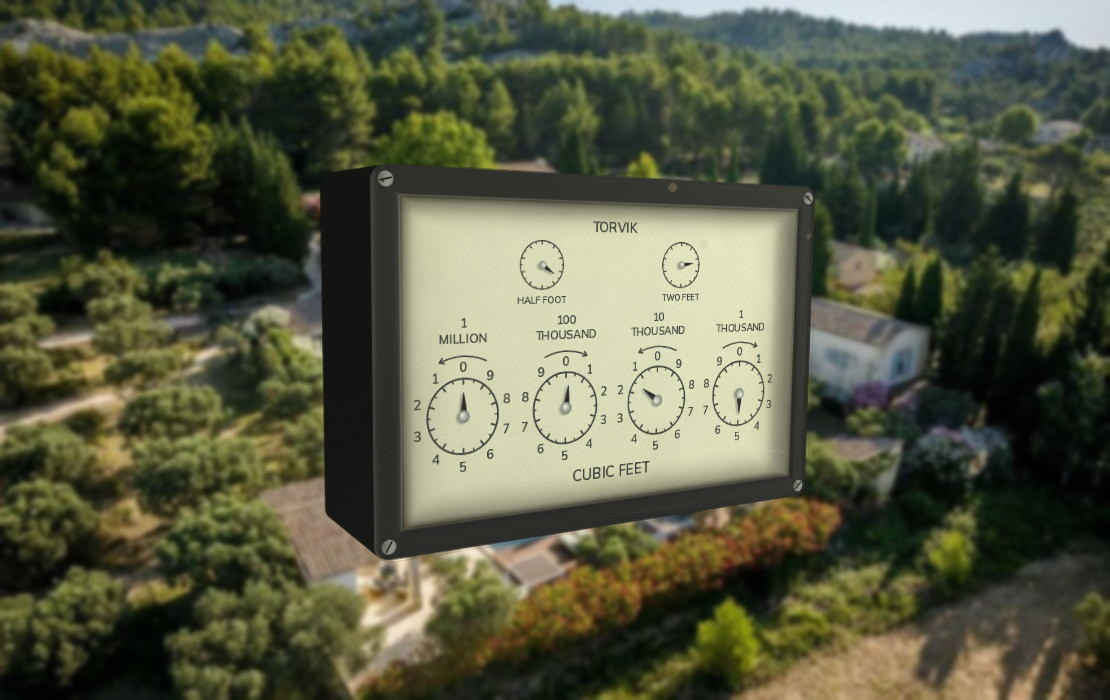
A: **1500** ft³
